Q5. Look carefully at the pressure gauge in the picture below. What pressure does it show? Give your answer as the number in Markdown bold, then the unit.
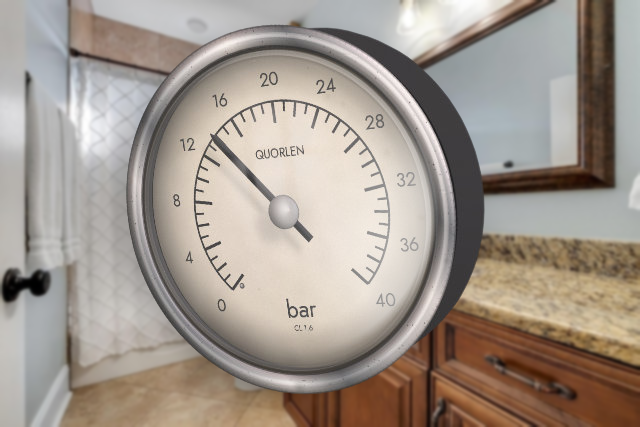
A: **14** bar
